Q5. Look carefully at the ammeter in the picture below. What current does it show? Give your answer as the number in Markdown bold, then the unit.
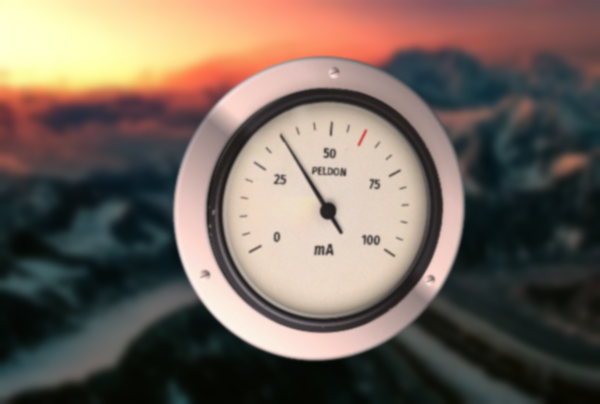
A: **35** mA
